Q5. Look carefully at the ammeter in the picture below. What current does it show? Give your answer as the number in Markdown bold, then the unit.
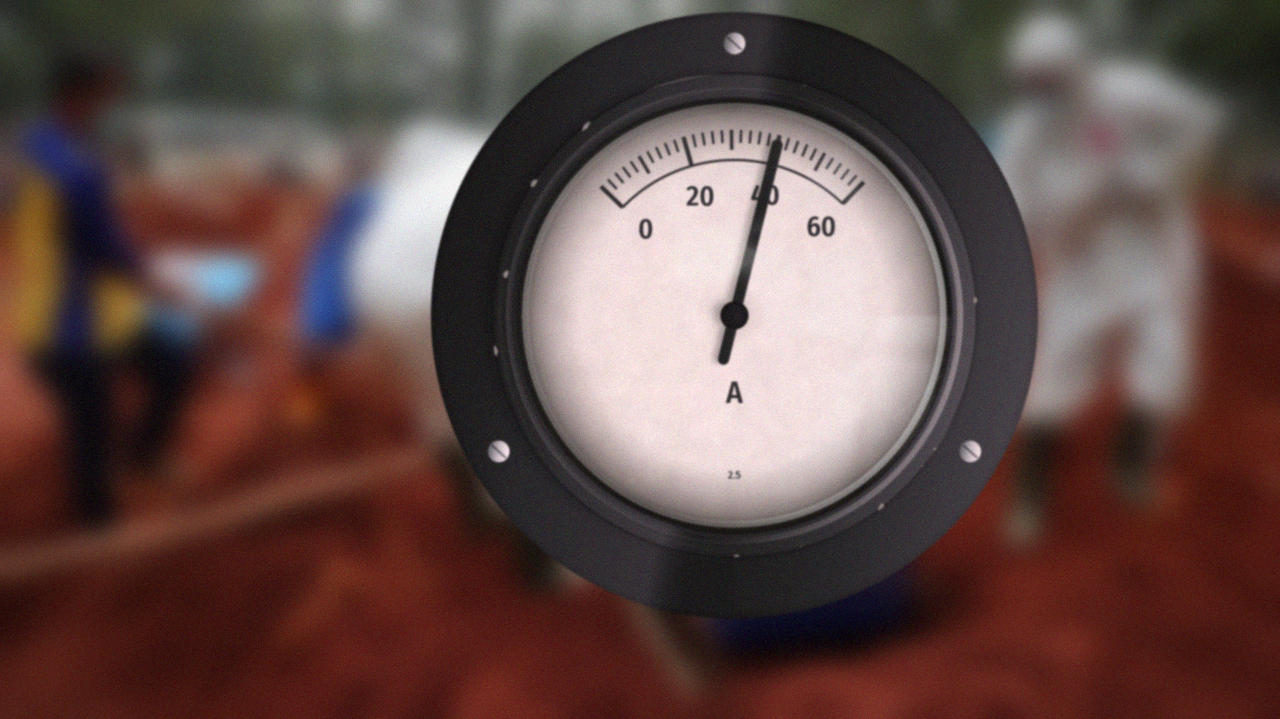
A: **40** A
